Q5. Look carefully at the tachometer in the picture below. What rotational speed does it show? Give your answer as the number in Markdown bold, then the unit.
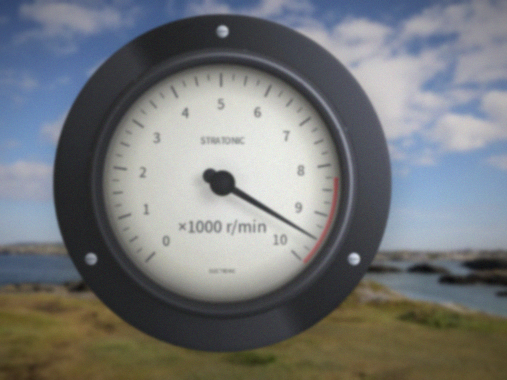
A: **9500** rpm
